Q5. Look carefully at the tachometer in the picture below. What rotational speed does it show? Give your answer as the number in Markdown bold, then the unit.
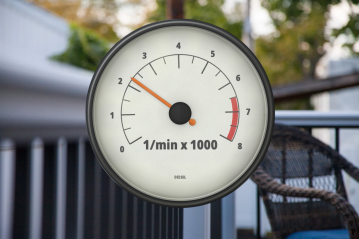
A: **2250** rpm
